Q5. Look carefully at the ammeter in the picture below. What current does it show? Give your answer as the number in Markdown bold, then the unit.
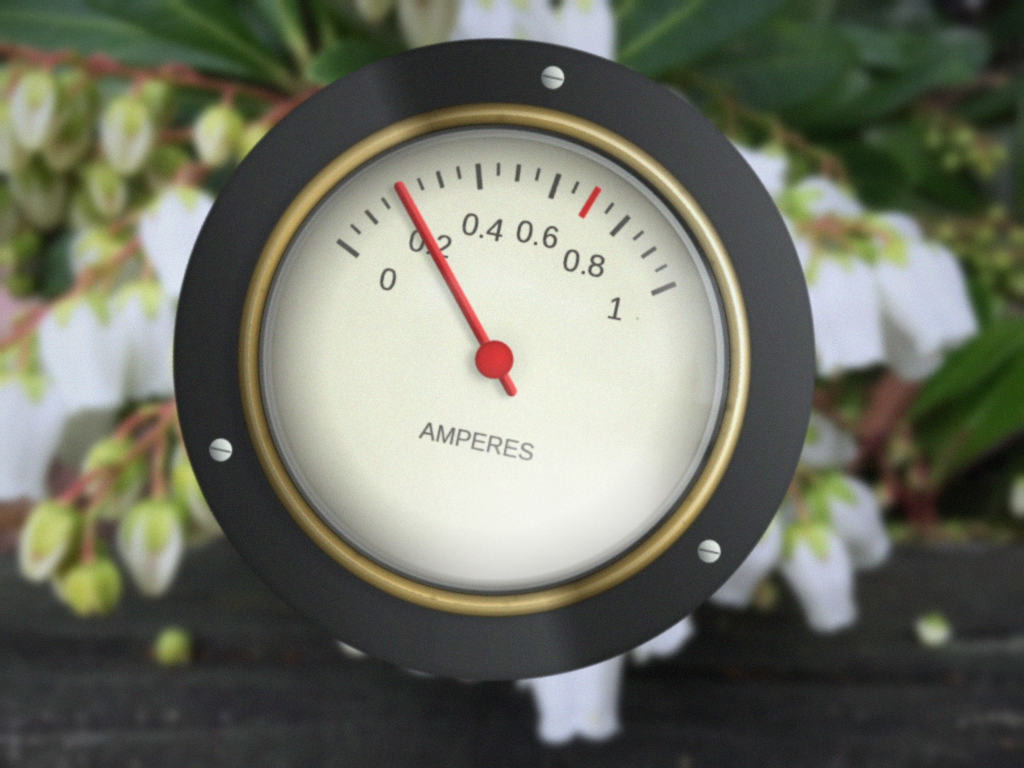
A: **0.2** A
